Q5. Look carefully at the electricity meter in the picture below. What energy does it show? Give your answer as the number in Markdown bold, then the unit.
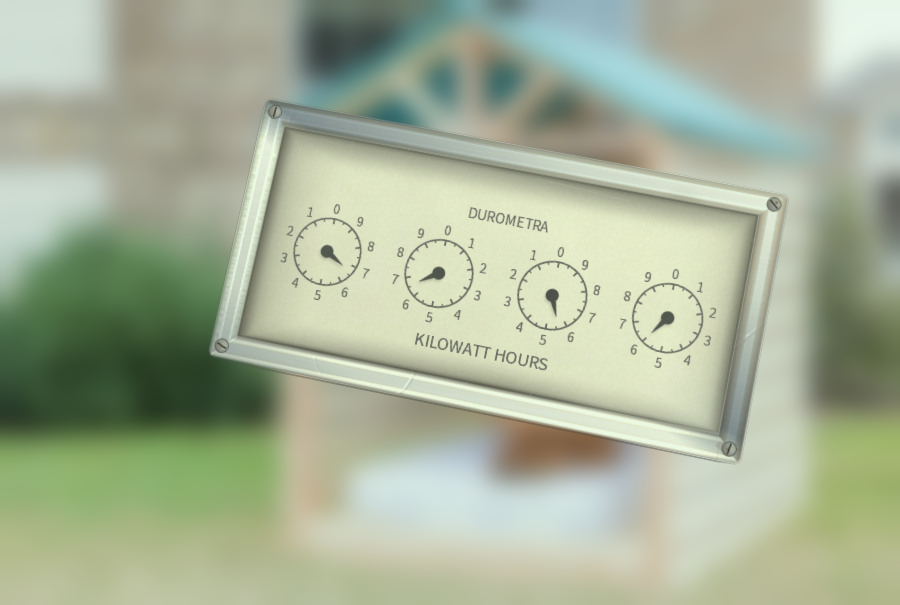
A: **6656** kWh
